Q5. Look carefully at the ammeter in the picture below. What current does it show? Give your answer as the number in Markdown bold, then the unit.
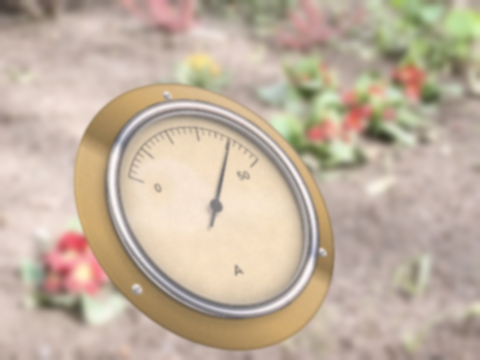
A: **40** A
